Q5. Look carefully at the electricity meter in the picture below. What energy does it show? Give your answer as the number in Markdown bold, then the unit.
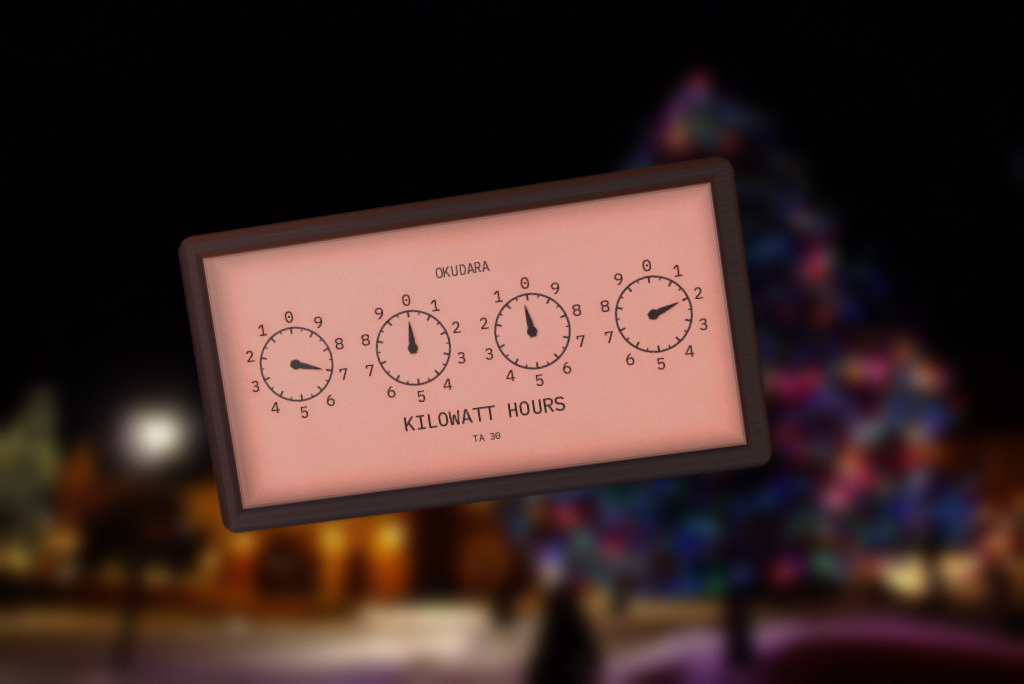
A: **7002** kWh
